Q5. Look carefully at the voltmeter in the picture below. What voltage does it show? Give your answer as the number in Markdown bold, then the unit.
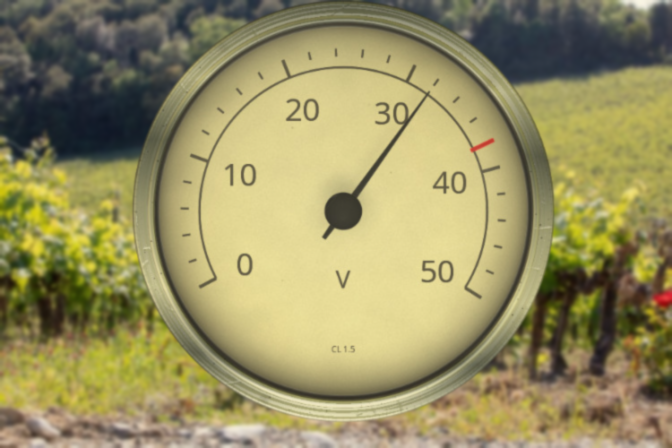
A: **32** V
